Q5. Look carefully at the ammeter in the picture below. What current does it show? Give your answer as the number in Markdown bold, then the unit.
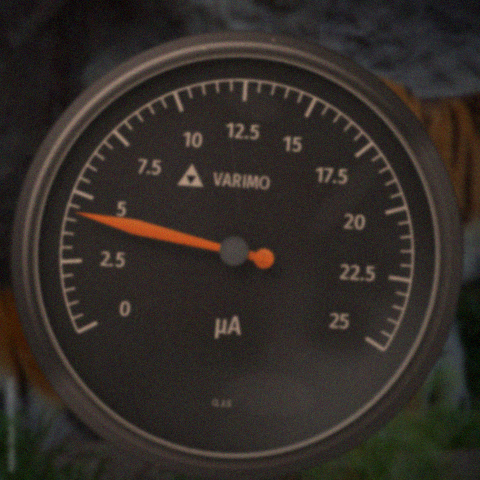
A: **4.25** µA
